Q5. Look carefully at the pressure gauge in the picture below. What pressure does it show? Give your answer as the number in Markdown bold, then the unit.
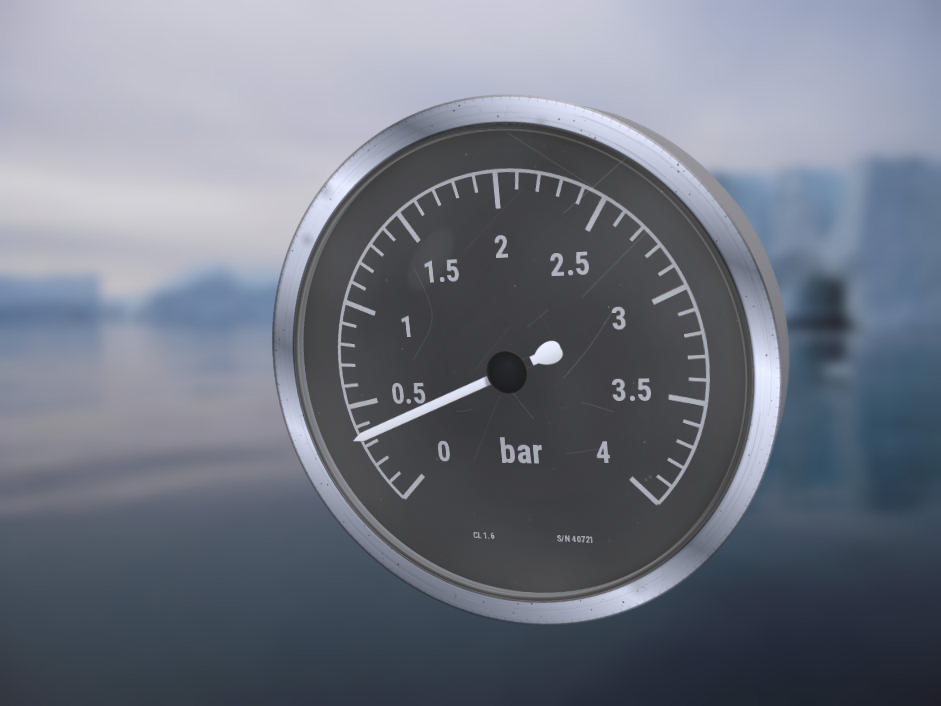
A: **0.35** bar
